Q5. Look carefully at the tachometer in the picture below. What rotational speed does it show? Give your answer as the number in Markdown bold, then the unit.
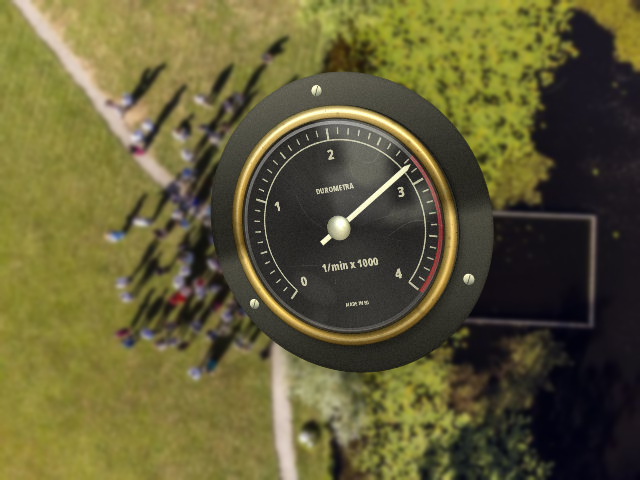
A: **2850** rpm
